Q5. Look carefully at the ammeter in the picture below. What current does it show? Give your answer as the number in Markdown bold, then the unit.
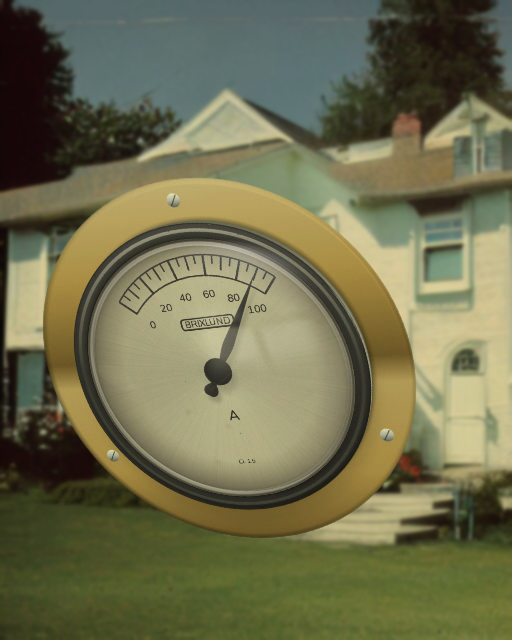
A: **90** A
